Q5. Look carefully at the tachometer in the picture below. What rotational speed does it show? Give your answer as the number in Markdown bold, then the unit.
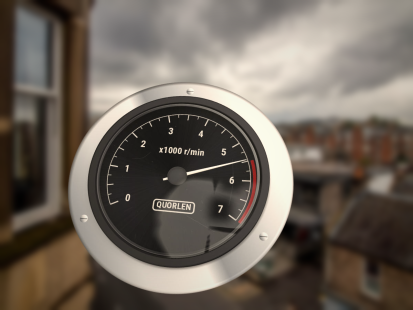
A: **5500** rpm
